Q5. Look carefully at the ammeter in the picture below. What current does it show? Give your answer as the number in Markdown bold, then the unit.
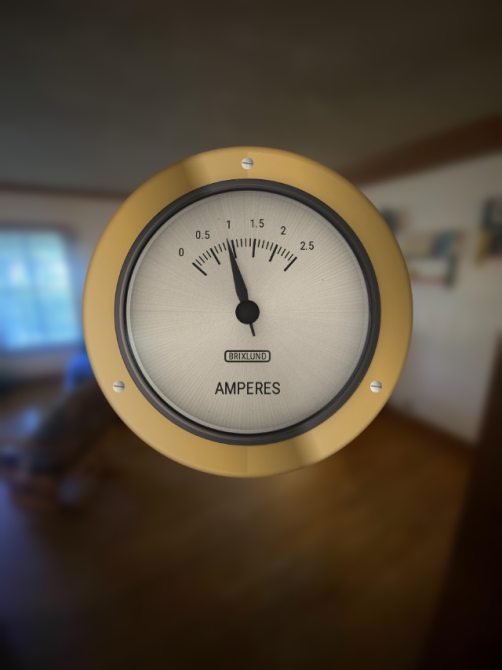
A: **0.9** A
